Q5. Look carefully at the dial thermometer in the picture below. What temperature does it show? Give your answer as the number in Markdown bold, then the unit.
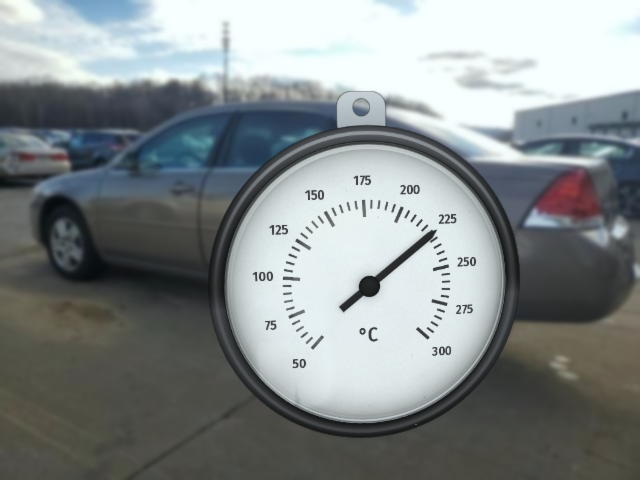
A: **225** °C
